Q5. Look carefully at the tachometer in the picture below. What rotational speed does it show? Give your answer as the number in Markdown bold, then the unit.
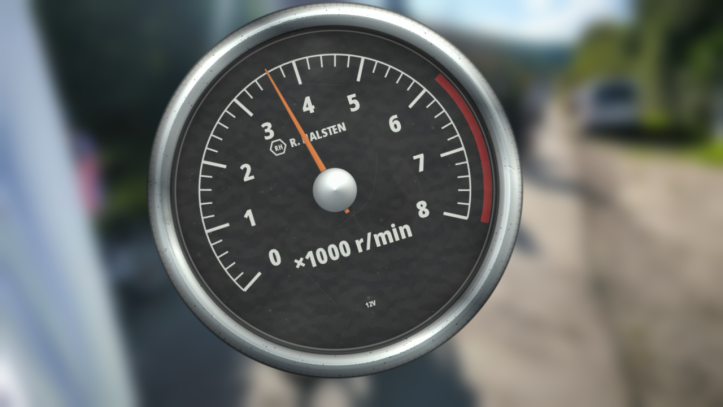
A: **3600** rpm
